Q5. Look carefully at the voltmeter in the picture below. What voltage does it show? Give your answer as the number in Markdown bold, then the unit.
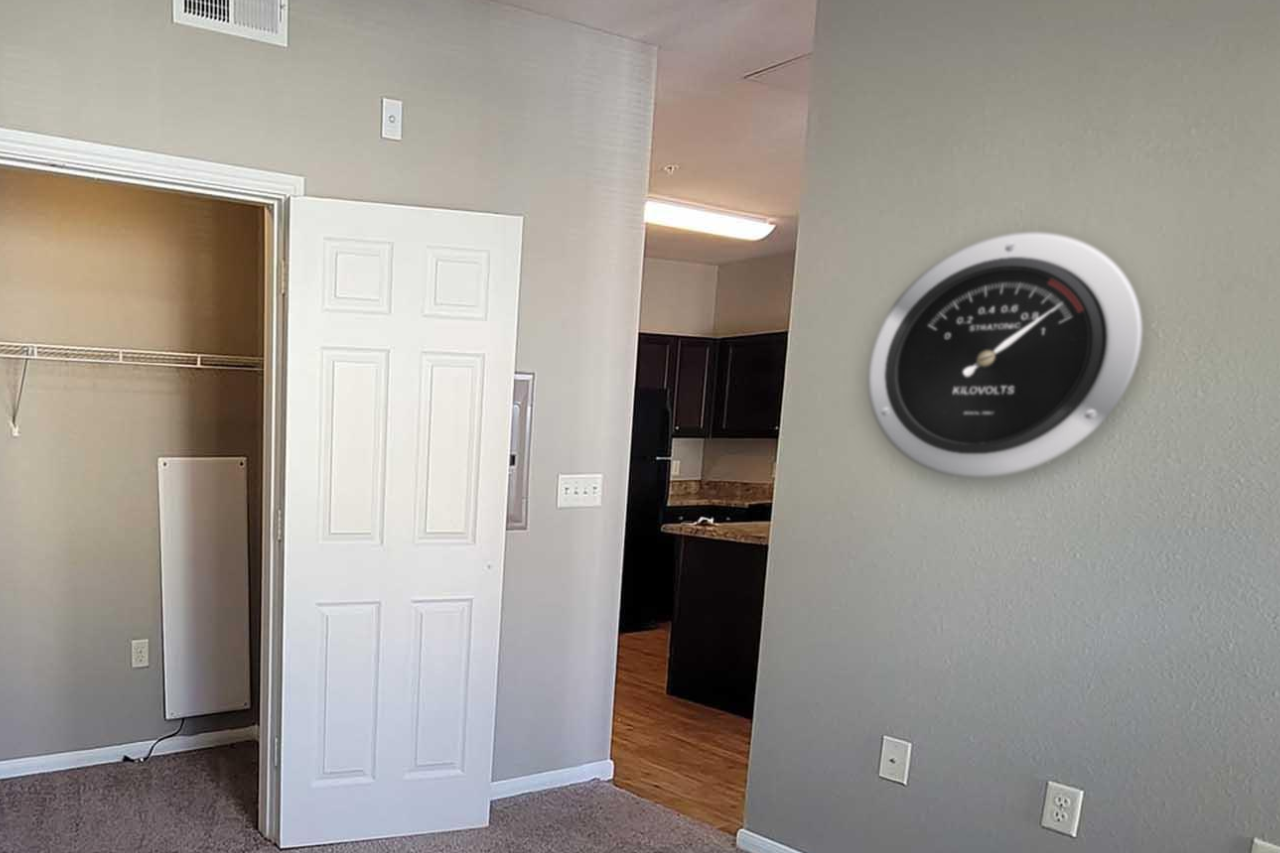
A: **0.9** kV
